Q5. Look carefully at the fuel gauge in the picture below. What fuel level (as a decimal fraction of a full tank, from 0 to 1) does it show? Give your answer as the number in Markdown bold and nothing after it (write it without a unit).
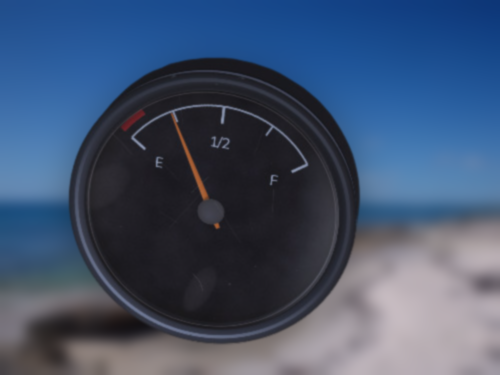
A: **0.25**
